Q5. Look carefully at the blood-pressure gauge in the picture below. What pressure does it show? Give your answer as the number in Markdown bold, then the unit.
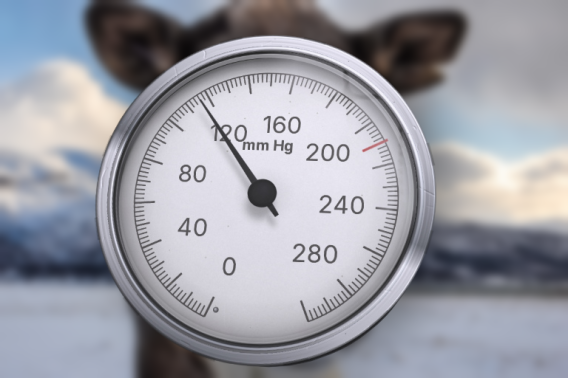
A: **116** mmHg
